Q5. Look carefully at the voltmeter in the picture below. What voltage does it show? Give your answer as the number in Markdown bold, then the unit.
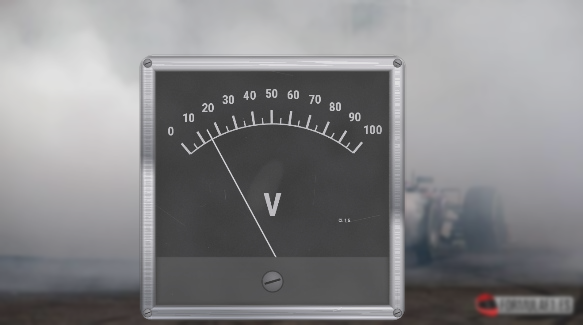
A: **15** V
